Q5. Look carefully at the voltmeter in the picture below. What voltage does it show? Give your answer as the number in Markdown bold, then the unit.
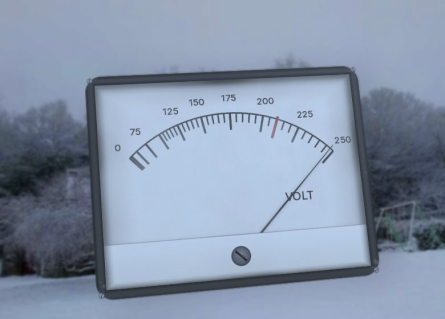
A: **247.5** V
